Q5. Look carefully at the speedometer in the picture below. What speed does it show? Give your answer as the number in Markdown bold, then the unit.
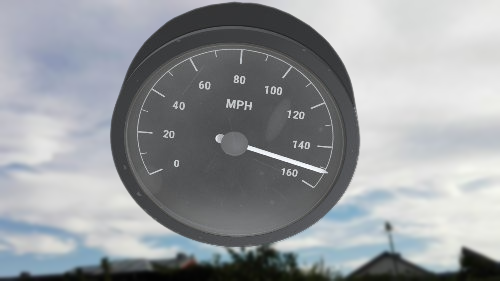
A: **150** mph
